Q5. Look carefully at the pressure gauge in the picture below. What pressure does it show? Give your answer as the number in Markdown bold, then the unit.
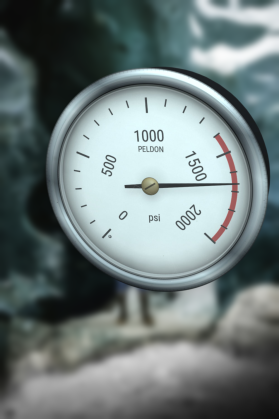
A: **1650** psi
